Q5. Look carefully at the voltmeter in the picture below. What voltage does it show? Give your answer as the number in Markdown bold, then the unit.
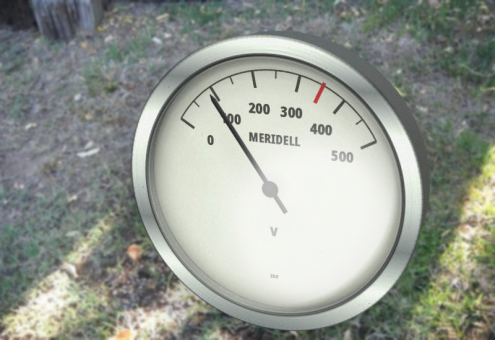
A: **100** V
